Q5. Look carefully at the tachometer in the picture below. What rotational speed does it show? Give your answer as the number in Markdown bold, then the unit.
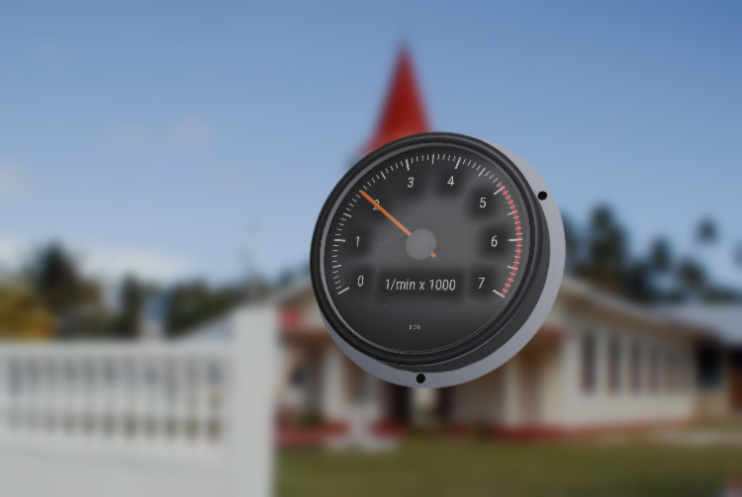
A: **2000** rpm
